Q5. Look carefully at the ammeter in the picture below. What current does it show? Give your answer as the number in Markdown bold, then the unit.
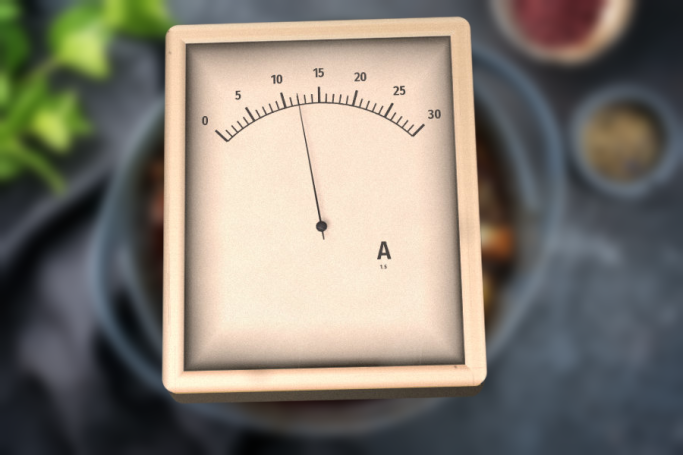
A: **12** A
